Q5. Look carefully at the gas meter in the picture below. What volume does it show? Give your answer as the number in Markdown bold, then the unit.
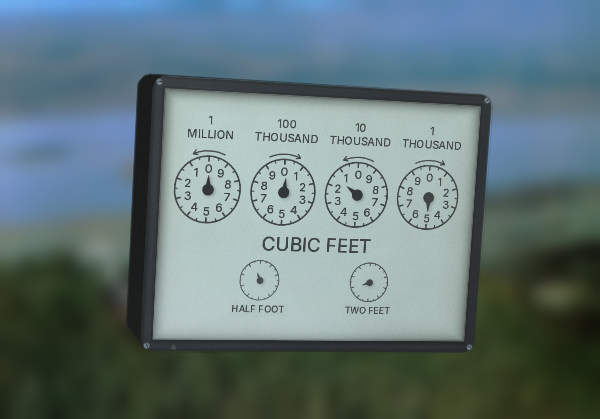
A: **1500** ft³
